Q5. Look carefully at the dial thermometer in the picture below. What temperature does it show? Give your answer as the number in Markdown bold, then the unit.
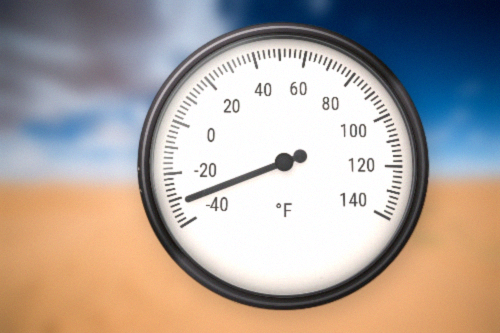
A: **-32** °F
